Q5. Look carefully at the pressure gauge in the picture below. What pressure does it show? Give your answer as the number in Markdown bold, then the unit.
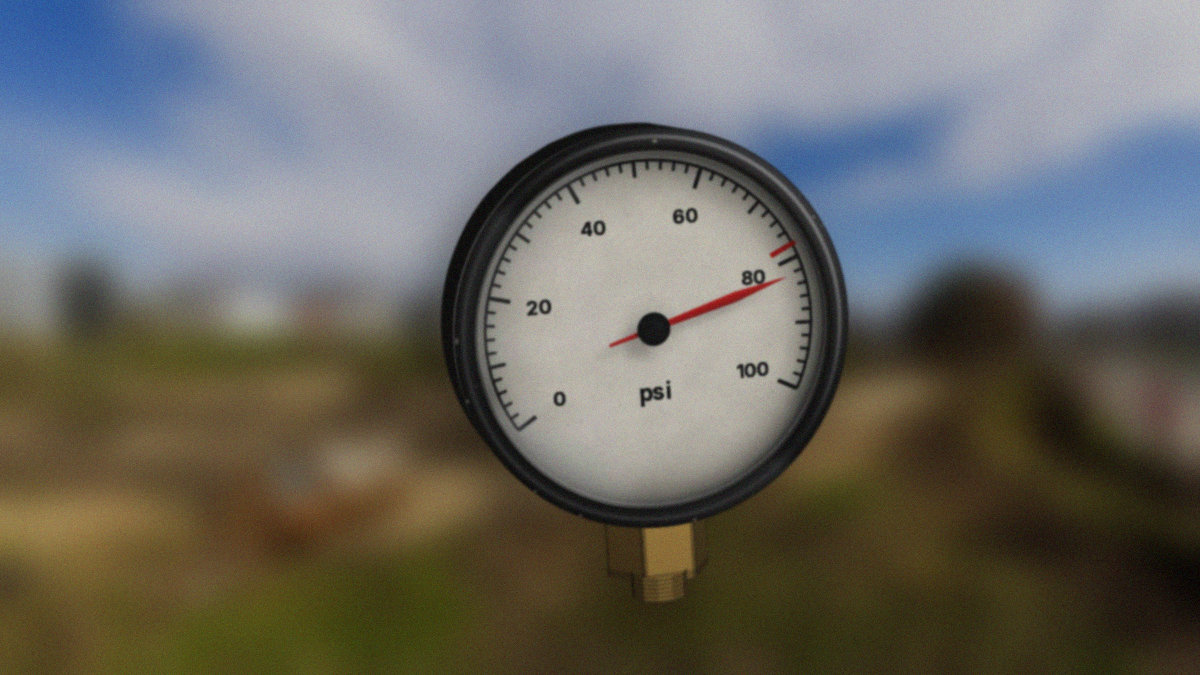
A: **82** psi
